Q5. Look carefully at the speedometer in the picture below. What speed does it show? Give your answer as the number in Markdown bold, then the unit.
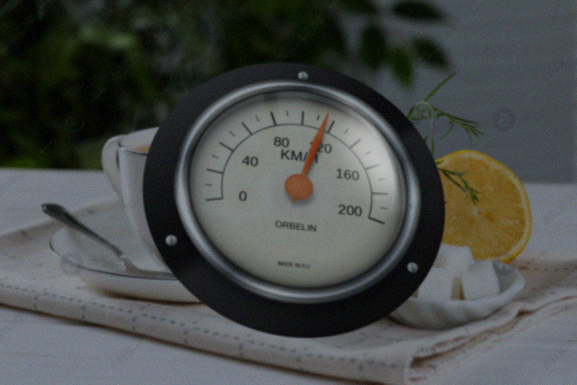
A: **115** km/h
